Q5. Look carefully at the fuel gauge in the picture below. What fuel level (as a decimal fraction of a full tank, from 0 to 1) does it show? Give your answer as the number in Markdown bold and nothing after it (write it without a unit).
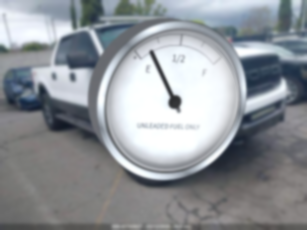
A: **0.125**
